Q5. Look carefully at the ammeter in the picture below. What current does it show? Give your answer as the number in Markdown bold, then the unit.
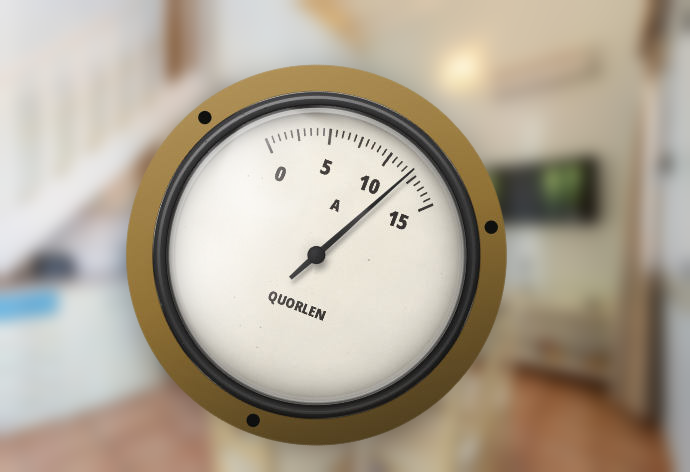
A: **12** A
